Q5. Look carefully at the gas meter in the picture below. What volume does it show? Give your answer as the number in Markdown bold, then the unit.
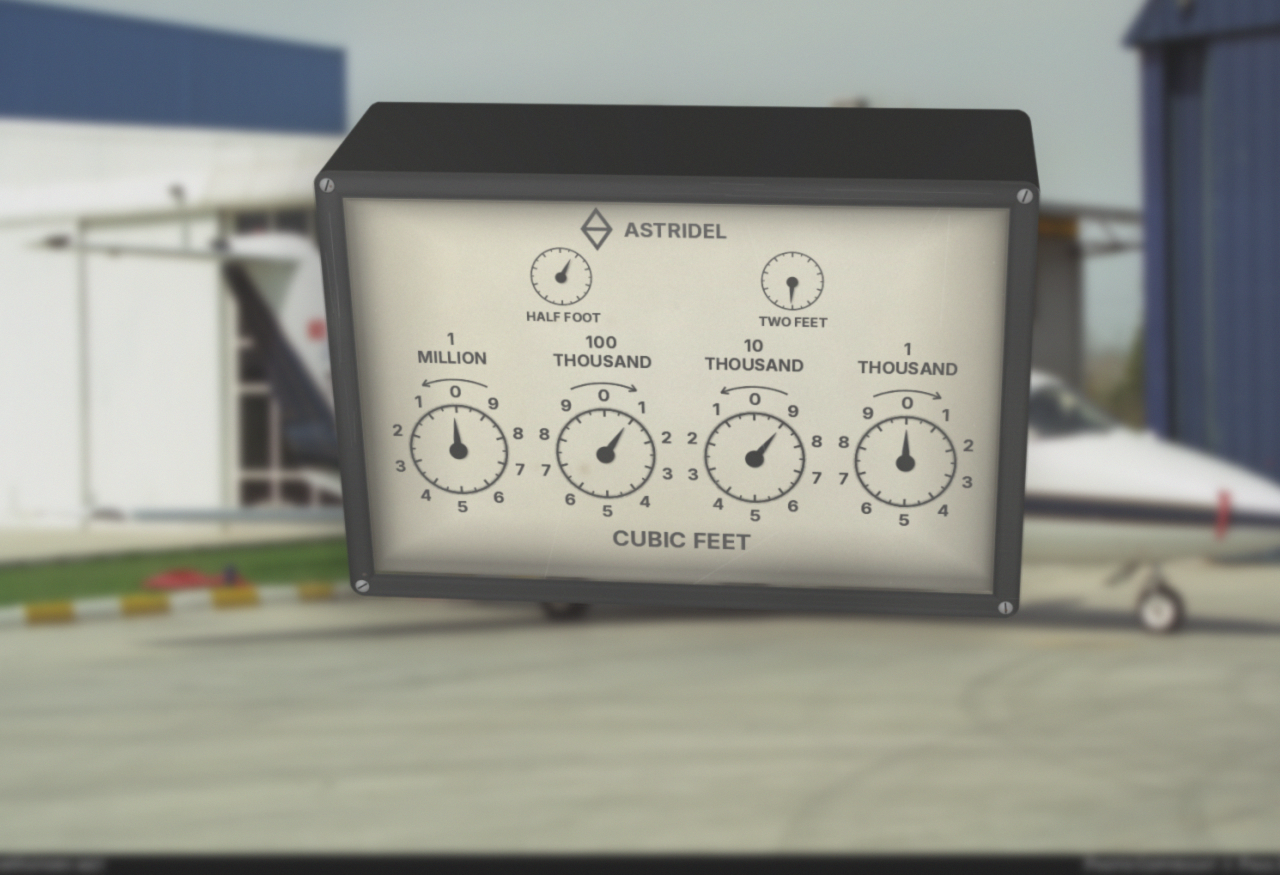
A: **9000** ft³
